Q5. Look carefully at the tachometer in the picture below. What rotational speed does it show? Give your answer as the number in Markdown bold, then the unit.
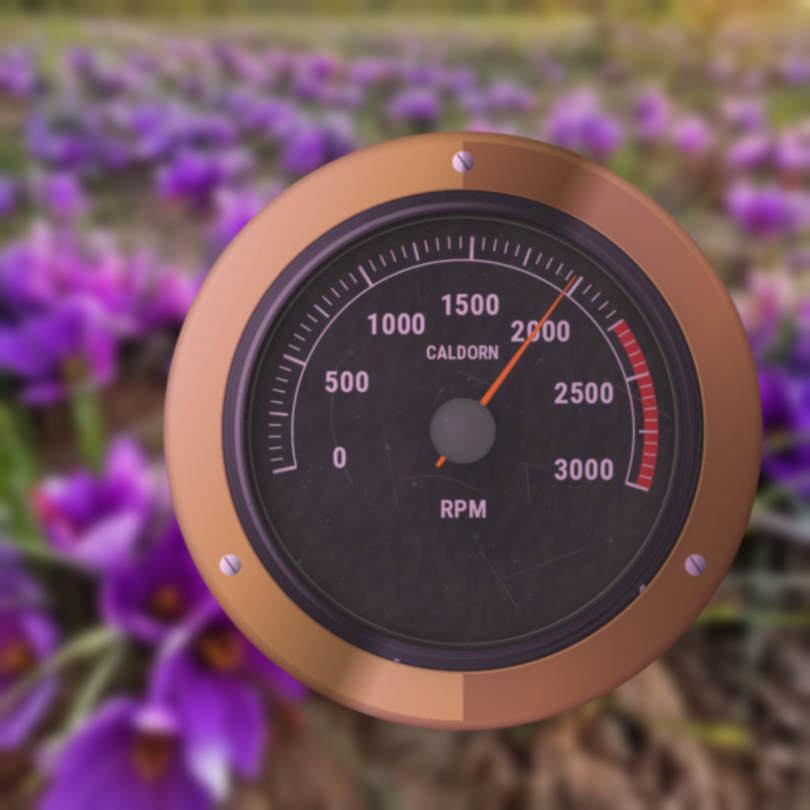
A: **1975** rpm
